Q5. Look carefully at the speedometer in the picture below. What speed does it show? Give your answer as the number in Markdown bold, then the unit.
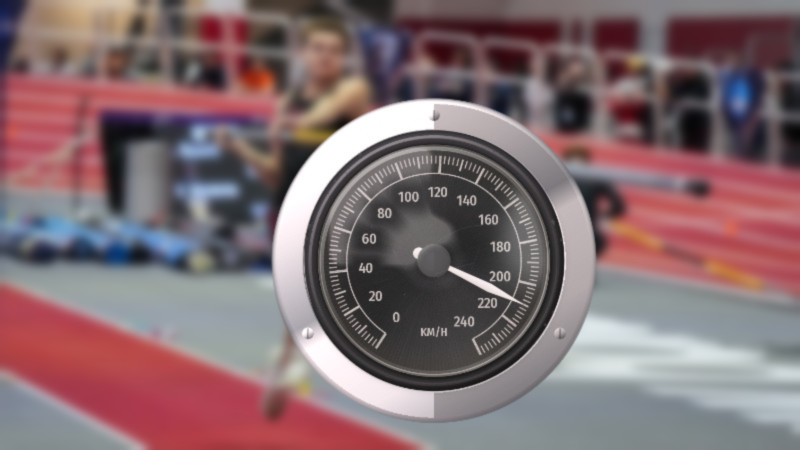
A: **210** km/h
